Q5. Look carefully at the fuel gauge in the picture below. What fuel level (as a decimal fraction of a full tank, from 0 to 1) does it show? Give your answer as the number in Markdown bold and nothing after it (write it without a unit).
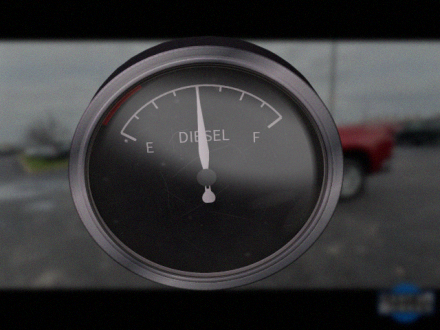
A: **0.5**
